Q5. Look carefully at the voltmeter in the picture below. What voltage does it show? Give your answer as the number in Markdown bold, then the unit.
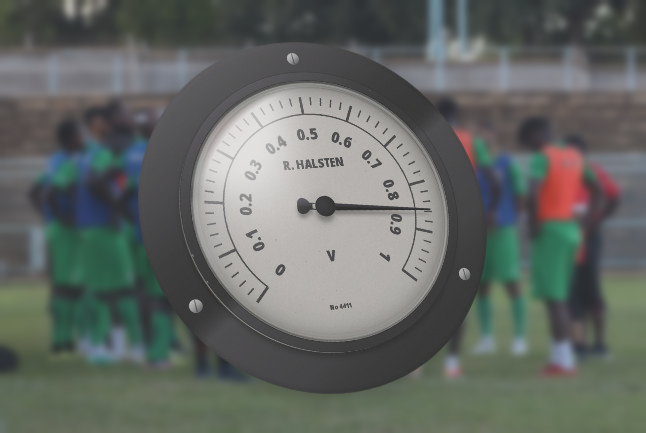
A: **0.86** V
